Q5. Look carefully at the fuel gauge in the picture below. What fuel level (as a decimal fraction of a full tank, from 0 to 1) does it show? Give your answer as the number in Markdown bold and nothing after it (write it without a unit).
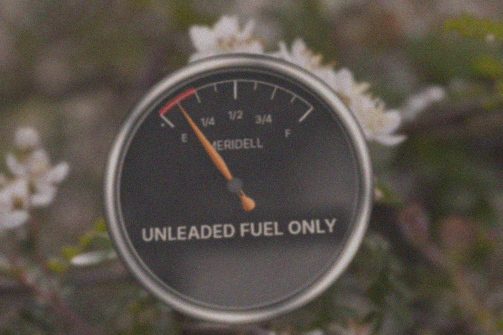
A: **0.125**
